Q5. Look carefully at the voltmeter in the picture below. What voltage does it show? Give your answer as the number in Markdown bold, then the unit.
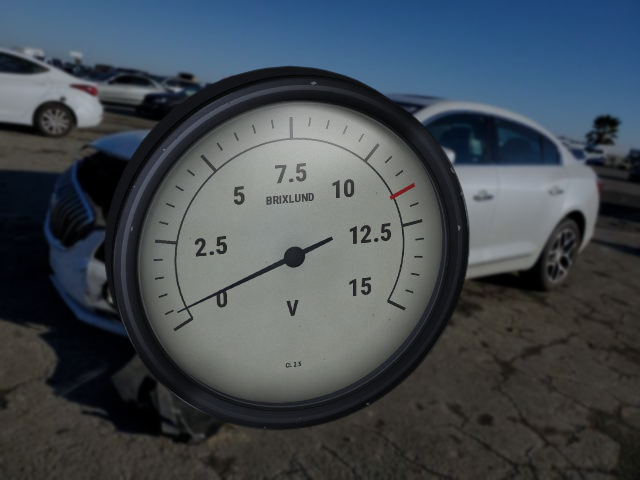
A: **0.5** V
